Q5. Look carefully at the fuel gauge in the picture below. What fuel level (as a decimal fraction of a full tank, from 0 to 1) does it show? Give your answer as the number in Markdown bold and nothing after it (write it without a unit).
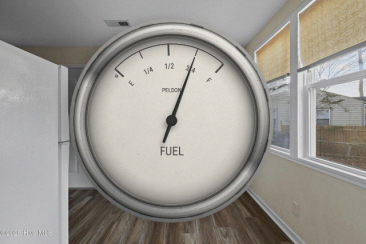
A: **0.75**
